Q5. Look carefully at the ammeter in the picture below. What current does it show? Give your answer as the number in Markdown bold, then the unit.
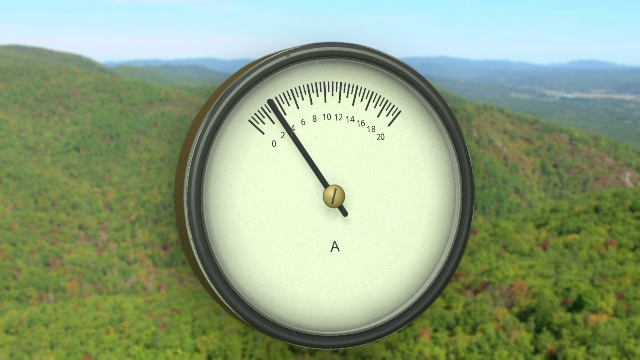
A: **3** A
